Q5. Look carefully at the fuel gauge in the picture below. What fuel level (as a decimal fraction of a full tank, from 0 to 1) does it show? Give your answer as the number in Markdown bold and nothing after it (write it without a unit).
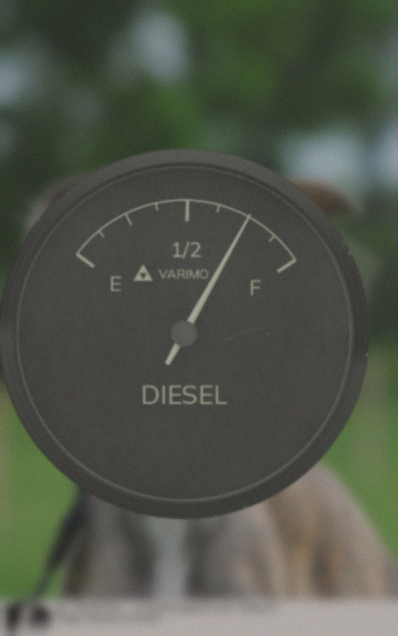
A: **0.75**
